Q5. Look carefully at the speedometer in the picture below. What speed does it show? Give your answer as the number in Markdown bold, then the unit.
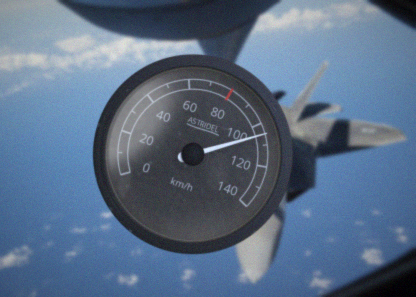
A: **105** km/h
